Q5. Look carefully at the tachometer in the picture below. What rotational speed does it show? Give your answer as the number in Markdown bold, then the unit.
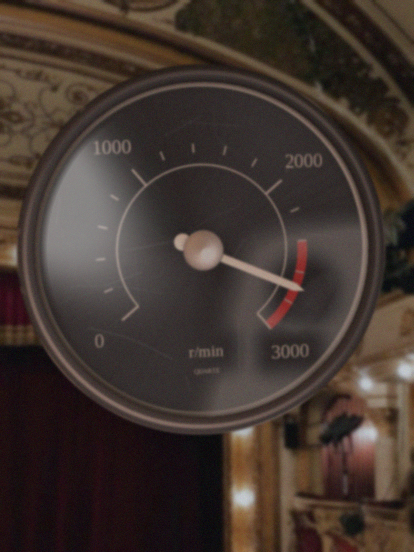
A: **2700** rpm
